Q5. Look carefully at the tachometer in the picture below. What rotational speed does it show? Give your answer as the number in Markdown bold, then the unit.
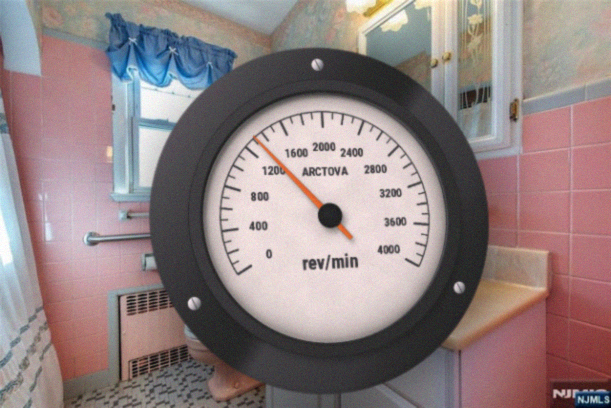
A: **1300** rpm
